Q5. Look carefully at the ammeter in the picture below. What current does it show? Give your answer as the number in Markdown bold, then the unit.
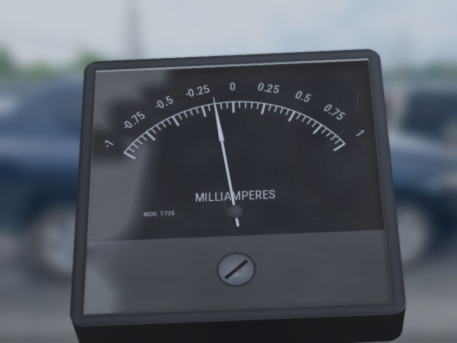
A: **-0.15** mA
